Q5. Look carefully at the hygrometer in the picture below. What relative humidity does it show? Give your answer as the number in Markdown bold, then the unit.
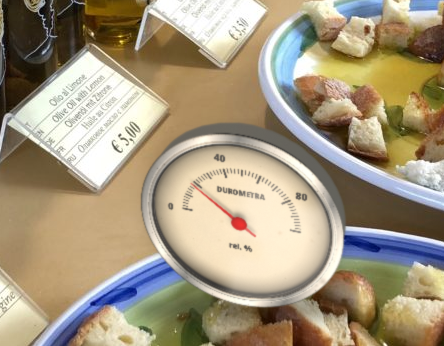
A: **20** %
